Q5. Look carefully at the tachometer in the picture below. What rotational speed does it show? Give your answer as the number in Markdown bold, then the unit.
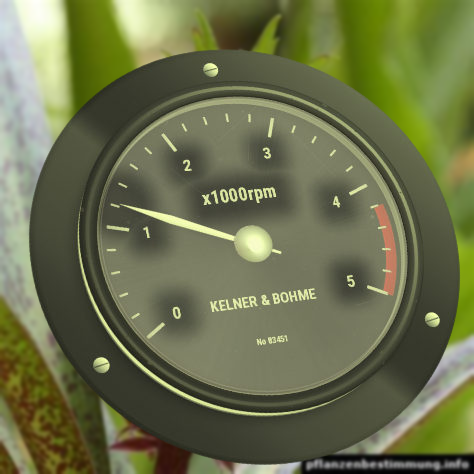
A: **1200** rpm
